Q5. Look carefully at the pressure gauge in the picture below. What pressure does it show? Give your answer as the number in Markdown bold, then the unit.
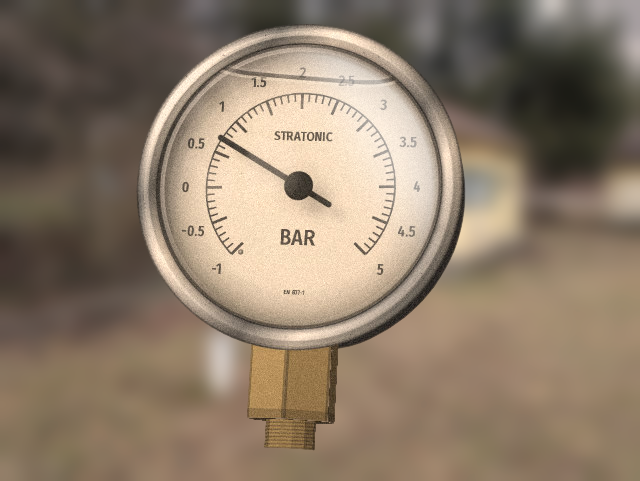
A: **0.7** bar
